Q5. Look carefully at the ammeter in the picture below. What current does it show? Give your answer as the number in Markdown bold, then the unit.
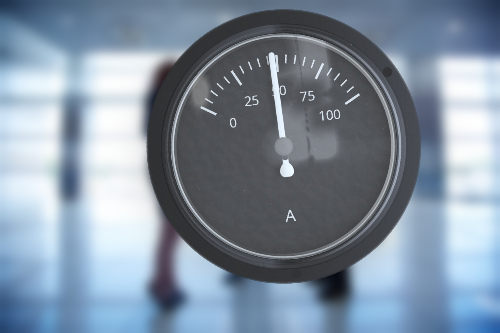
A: **47.5** A
